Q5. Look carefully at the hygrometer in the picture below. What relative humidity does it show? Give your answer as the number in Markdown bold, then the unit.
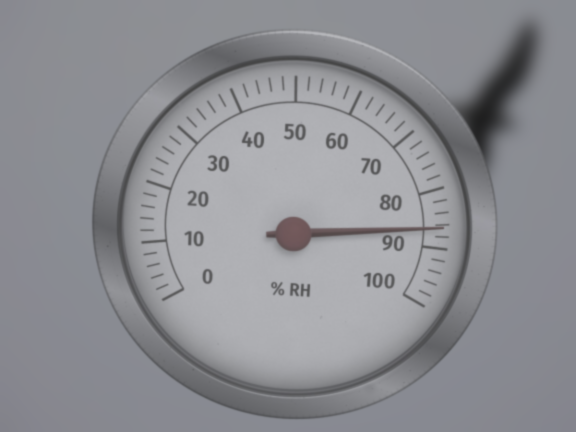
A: **86** %
